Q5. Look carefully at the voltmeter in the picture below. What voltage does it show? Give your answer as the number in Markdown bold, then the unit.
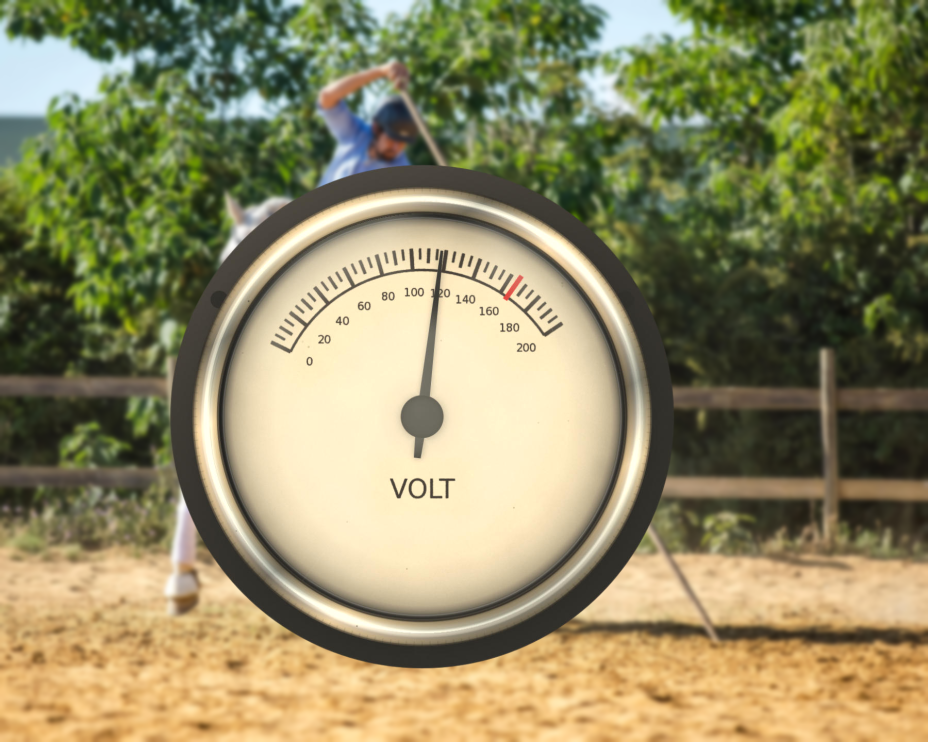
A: **117.5** V
